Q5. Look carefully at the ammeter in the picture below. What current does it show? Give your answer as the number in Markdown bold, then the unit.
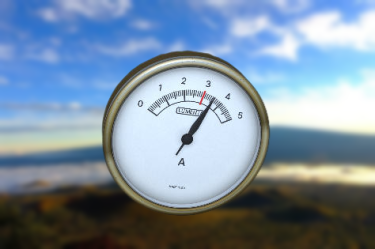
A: **3.5** A
